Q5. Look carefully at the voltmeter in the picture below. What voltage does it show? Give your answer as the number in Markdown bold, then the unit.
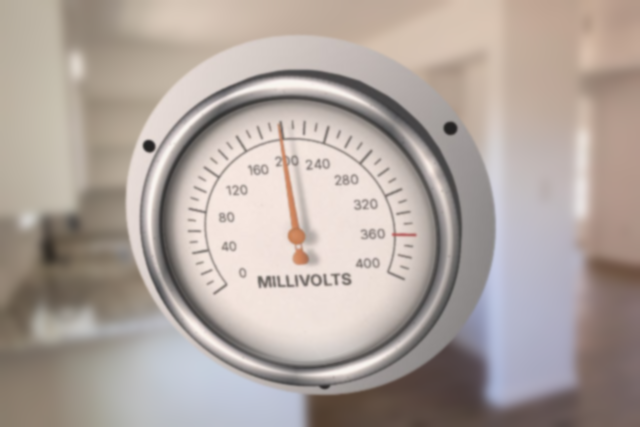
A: **200** mV
